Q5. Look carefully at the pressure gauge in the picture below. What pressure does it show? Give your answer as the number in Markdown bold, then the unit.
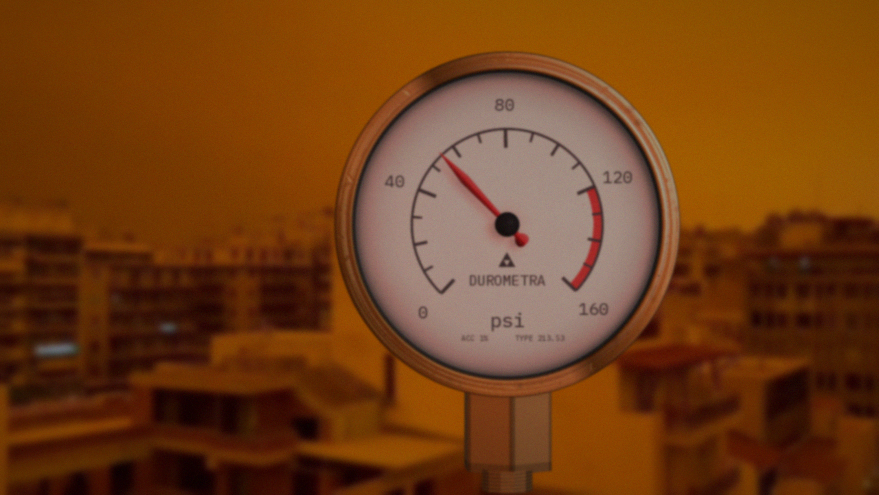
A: **55** psi
